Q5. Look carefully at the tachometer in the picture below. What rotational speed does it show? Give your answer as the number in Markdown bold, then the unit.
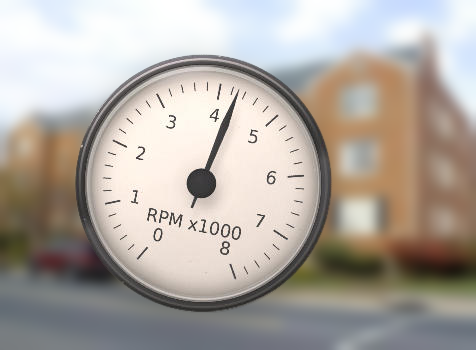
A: **4300** rpm
